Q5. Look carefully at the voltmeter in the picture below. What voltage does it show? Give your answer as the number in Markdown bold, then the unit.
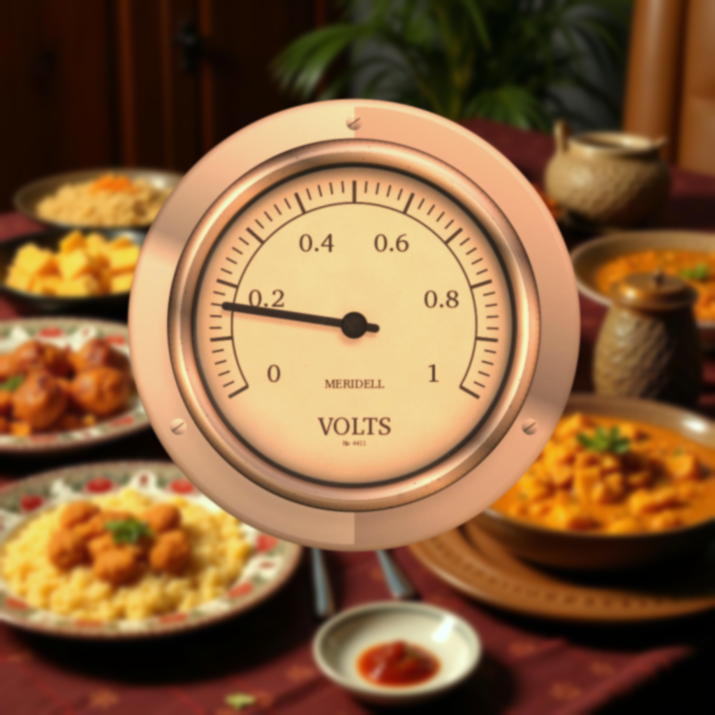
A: **0.16** V
